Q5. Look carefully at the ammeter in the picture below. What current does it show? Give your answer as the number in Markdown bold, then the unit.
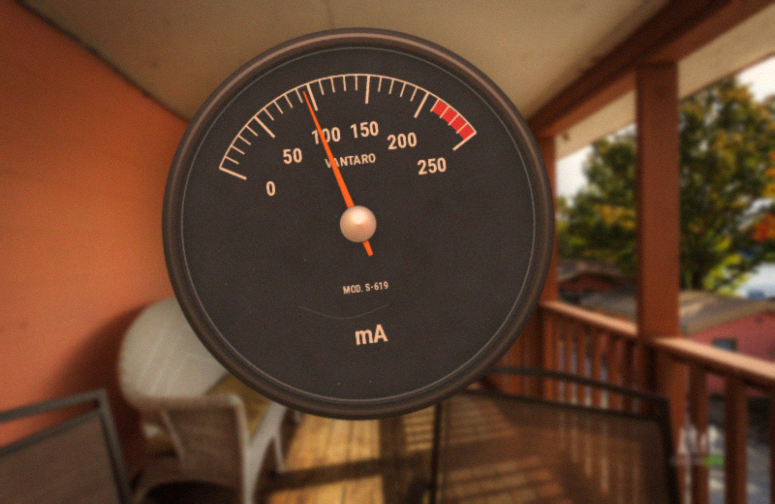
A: **95** mA
